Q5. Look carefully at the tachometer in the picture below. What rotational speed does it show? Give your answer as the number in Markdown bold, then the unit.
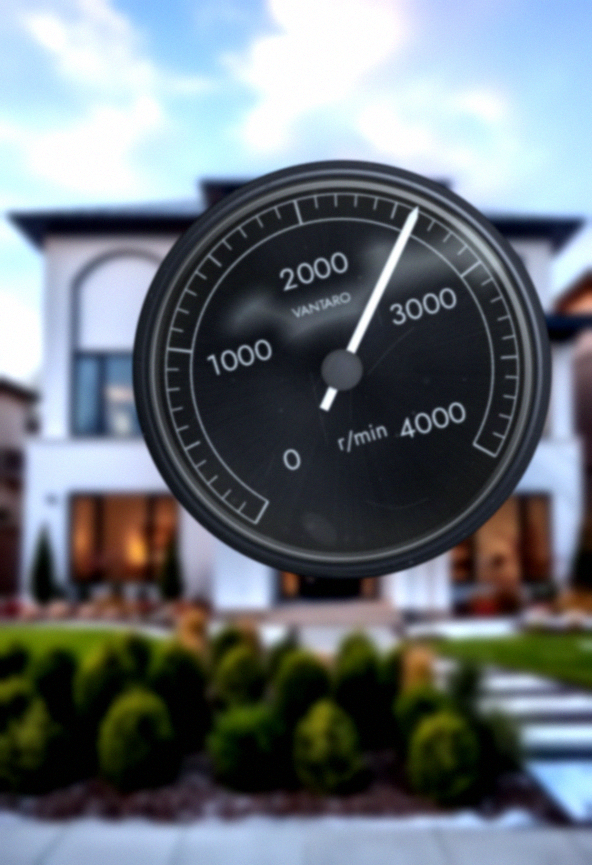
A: **2600** rpm
